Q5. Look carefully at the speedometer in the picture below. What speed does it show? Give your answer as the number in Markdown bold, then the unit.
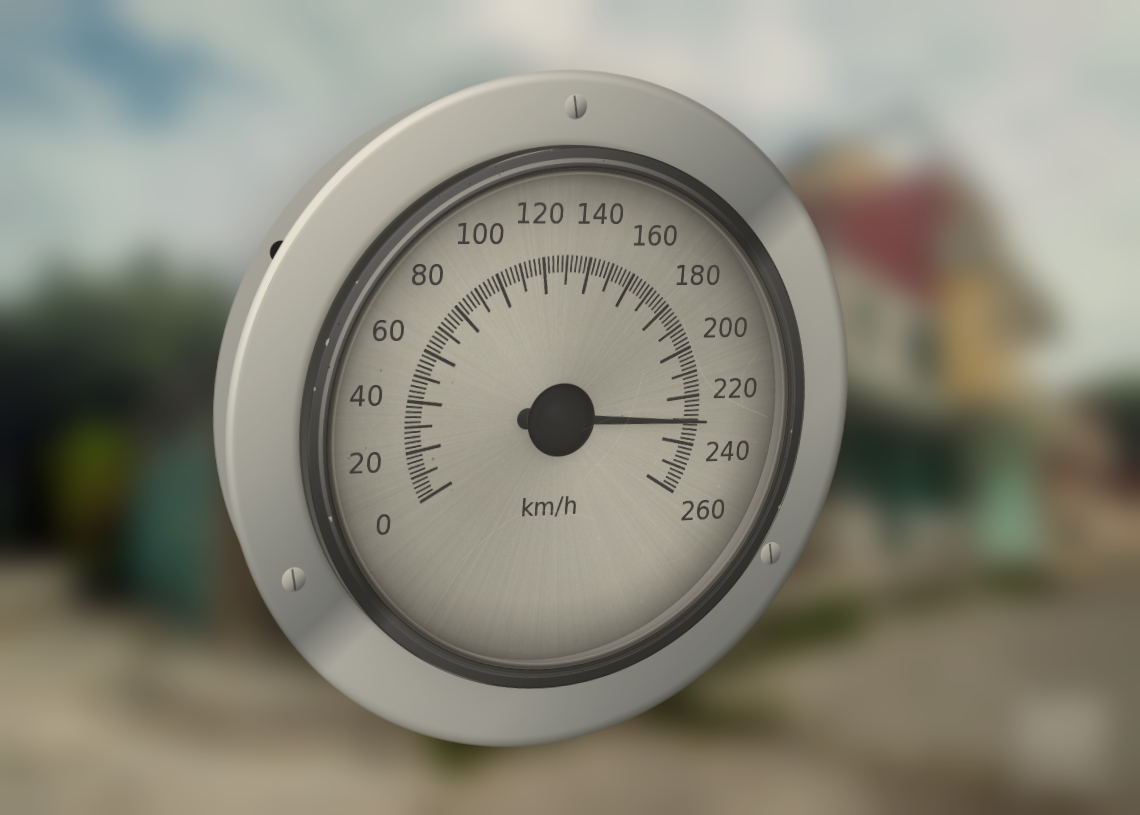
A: **230** km/h
